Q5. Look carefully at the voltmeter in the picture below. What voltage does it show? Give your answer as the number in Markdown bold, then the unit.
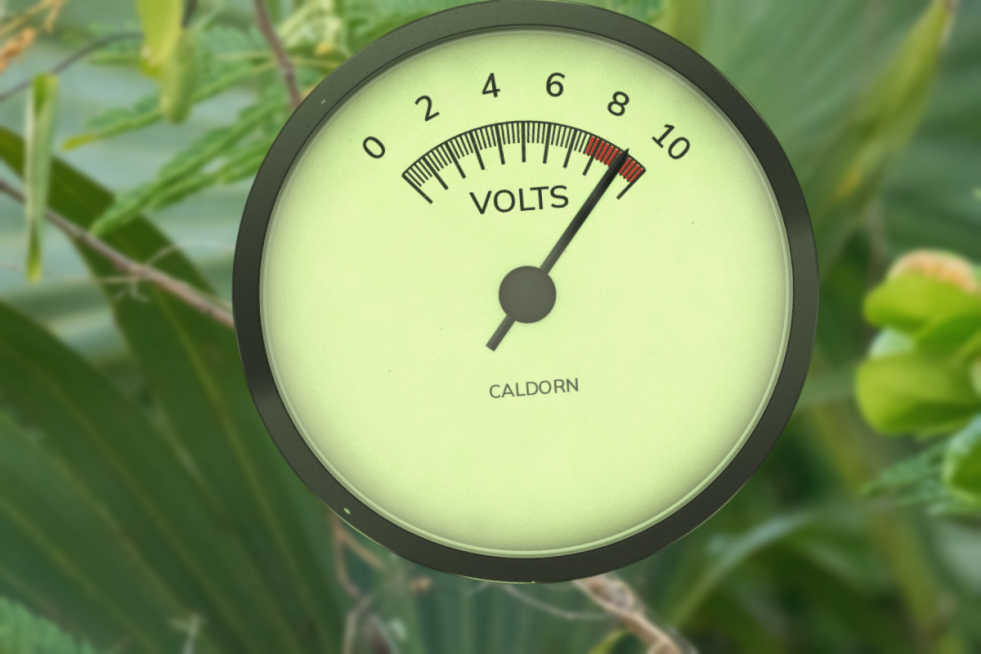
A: **9** V
